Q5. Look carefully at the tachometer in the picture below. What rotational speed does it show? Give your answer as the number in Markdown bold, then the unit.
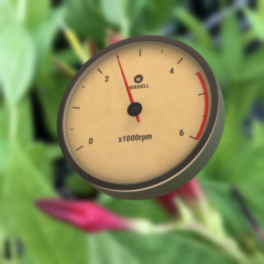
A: **2500** rpm
